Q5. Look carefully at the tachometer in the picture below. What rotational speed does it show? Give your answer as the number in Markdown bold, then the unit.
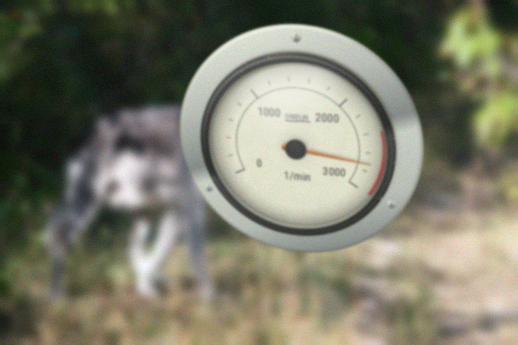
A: **2700** rpm
